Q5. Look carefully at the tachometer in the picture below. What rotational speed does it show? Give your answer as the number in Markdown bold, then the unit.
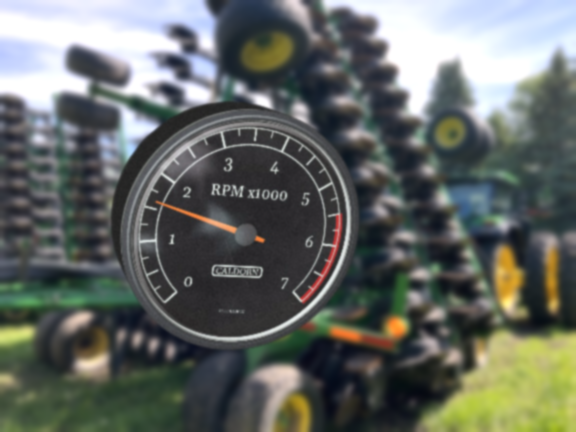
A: **1625** rpm
